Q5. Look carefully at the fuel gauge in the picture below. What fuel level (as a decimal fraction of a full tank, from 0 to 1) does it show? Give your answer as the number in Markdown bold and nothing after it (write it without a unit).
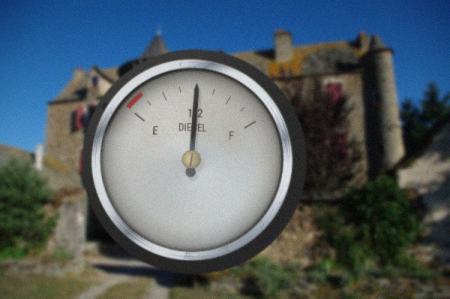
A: **0.5**
